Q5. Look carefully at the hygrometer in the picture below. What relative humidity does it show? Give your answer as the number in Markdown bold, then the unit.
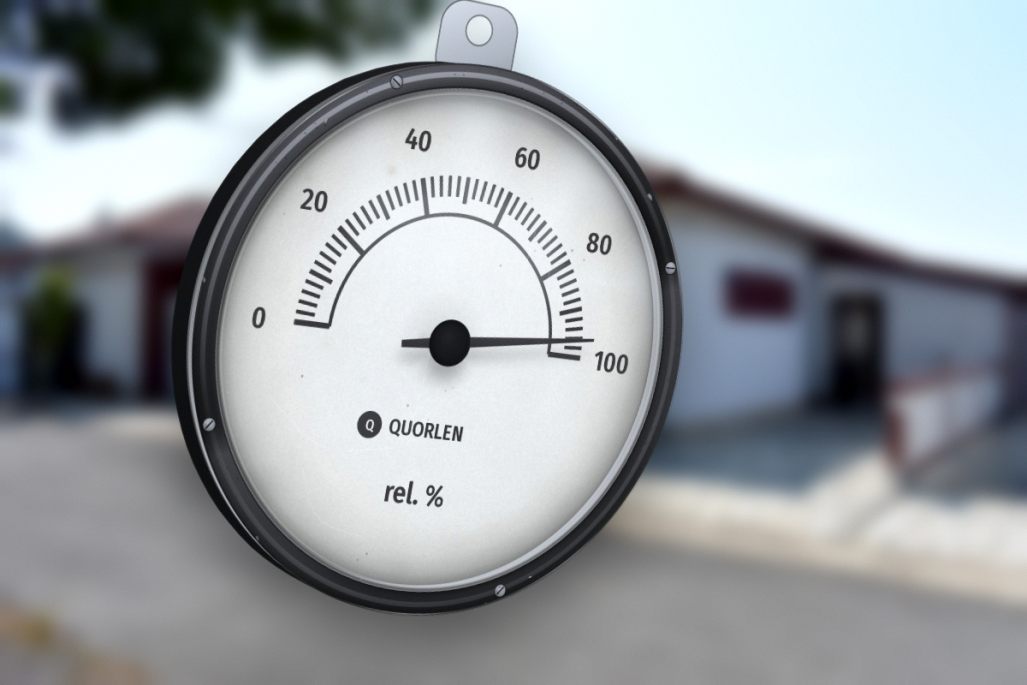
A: **96** %
